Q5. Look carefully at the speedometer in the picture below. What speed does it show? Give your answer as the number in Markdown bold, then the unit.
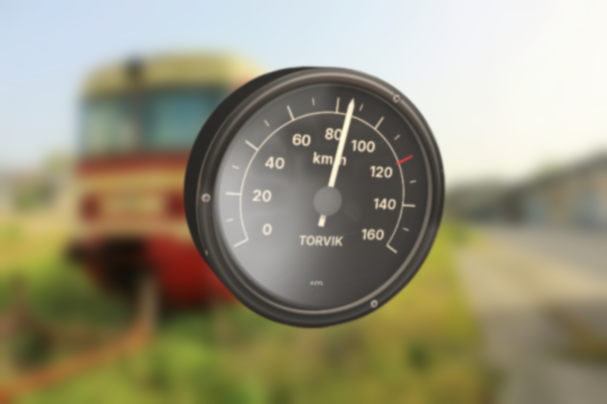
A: **85** km/h
